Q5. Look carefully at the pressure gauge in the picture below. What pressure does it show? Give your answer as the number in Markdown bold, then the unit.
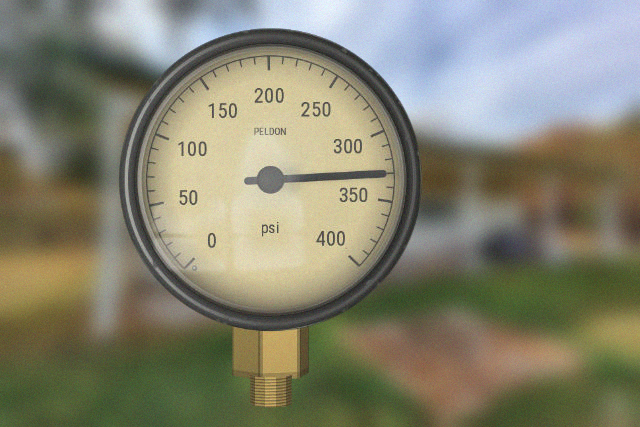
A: **330** psi
